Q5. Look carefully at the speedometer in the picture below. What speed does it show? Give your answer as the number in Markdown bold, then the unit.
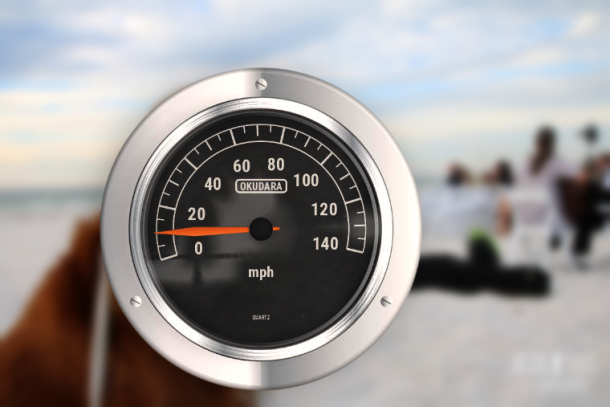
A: **10** mph
